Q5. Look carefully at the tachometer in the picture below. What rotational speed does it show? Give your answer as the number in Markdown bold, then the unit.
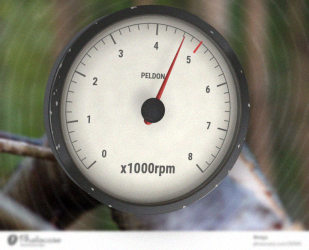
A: **4600** rpm
